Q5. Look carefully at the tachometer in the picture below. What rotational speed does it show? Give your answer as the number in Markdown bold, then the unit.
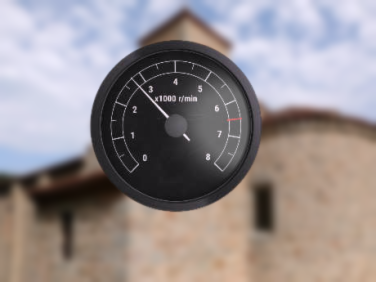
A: **2750** rpm
